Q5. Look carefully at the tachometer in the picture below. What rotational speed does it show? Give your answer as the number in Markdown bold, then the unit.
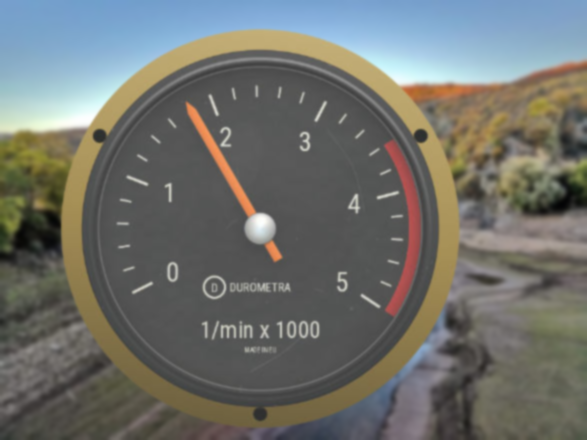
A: **1800** rpm
